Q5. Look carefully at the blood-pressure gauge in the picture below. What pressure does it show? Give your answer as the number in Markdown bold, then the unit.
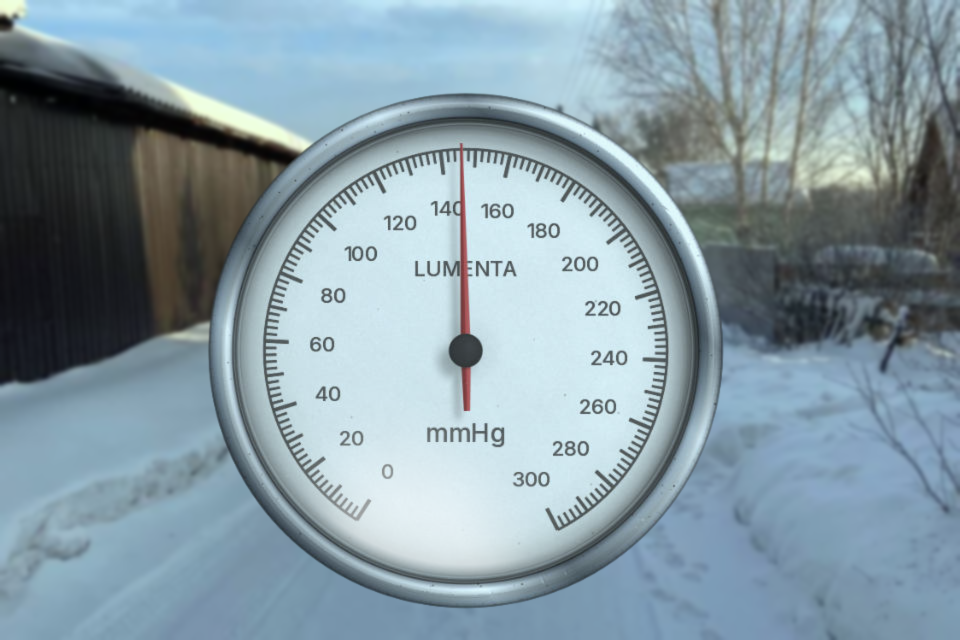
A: **146** mmHg
